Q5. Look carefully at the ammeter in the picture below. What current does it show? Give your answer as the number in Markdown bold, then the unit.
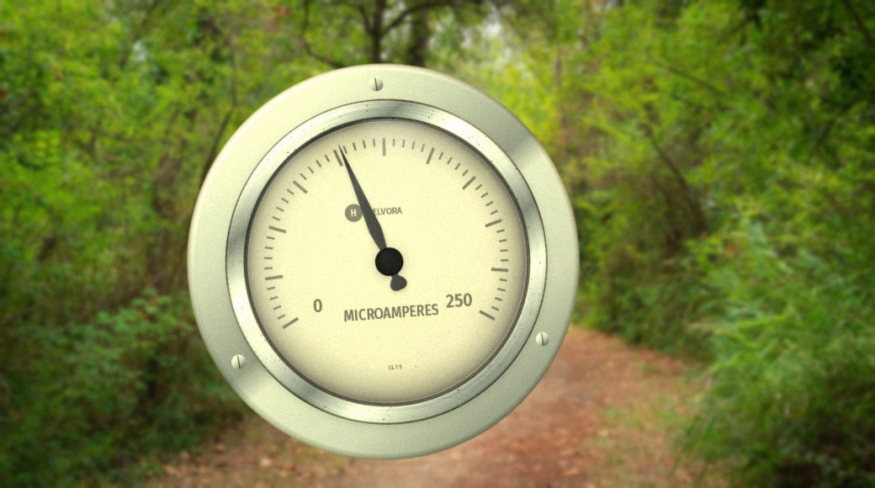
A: **102.5** µA
